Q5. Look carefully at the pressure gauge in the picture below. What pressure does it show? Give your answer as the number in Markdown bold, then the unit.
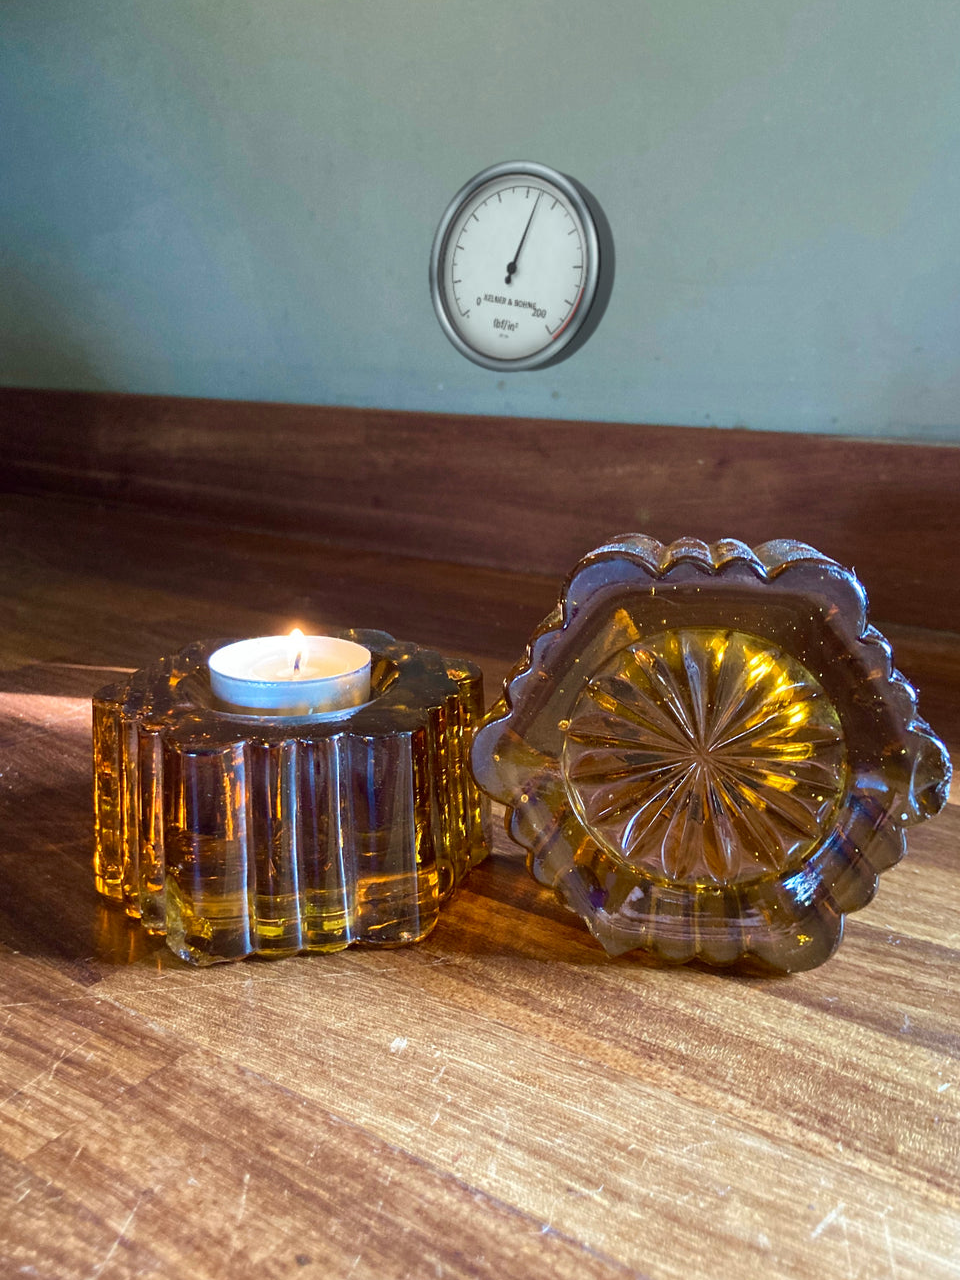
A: **110** psi
